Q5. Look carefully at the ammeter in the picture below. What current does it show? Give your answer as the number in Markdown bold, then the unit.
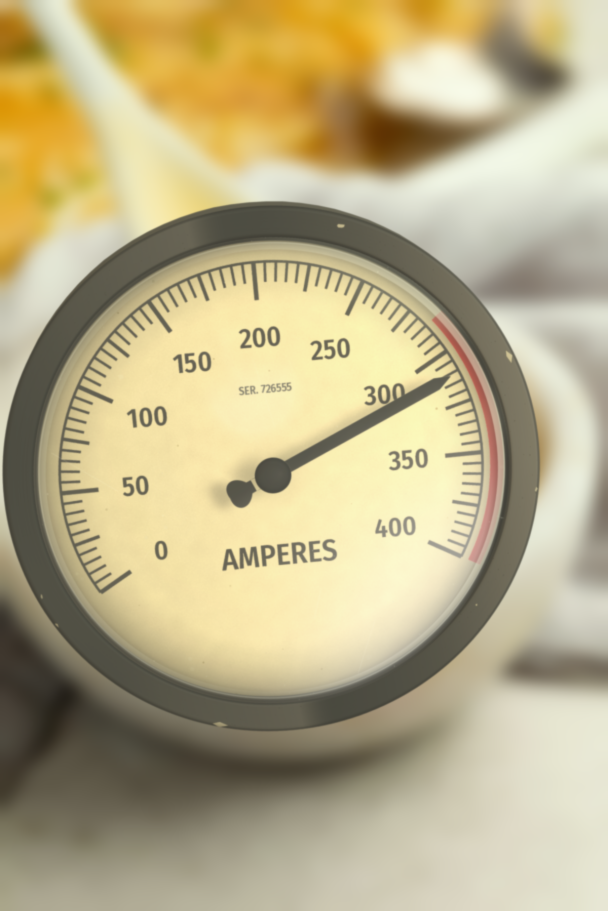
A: **310** A
